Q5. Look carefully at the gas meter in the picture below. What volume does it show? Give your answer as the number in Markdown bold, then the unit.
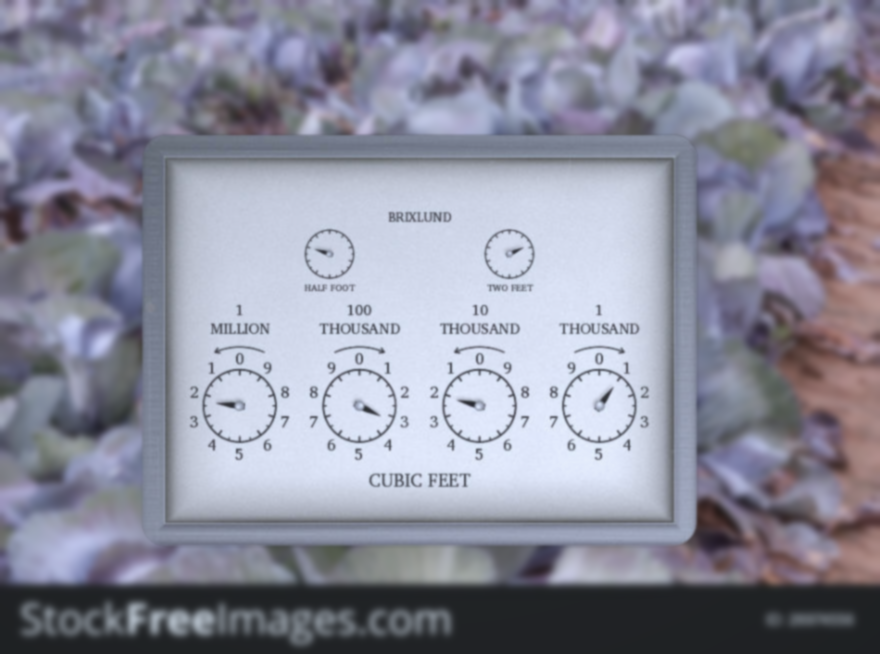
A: **232100** ft³
